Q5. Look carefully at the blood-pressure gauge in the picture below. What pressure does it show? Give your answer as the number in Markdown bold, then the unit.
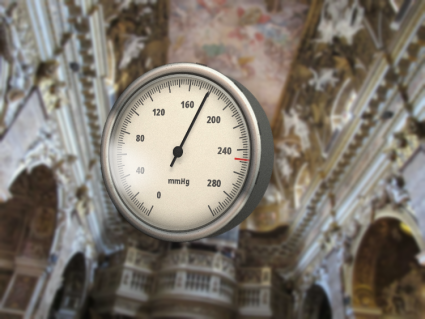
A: **180** mmHg
